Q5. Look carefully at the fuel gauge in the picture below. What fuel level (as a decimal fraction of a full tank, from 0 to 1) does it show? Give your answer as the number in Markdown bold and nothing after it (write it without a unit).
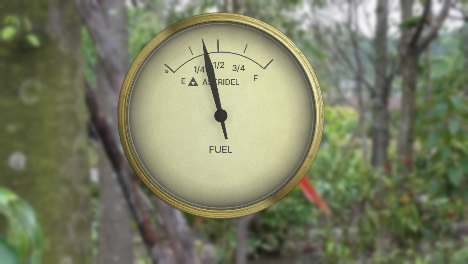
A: **0.375**
